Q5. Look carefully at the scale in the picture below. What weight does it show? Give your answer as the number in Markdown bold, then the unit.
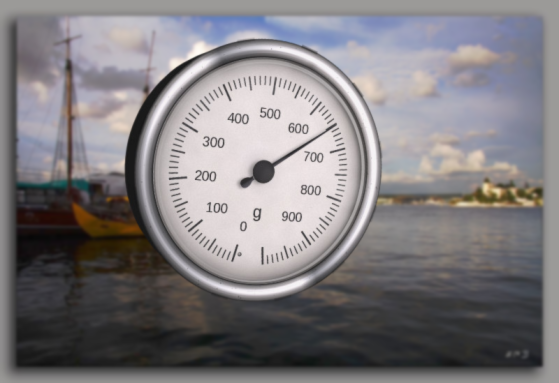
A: **650** g
